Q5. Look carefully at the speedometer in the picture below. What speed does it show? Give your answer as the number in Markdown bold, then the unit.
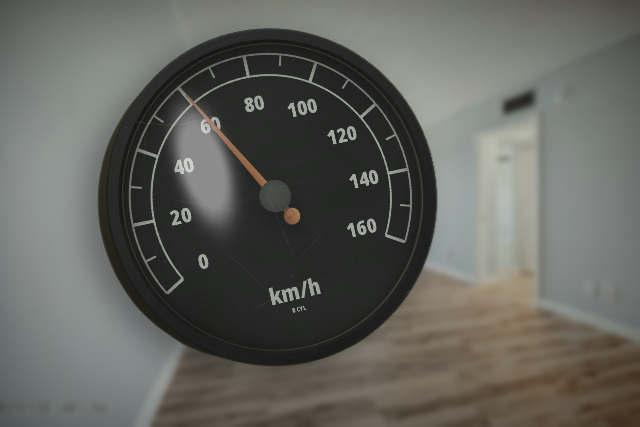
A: **60** km/h
